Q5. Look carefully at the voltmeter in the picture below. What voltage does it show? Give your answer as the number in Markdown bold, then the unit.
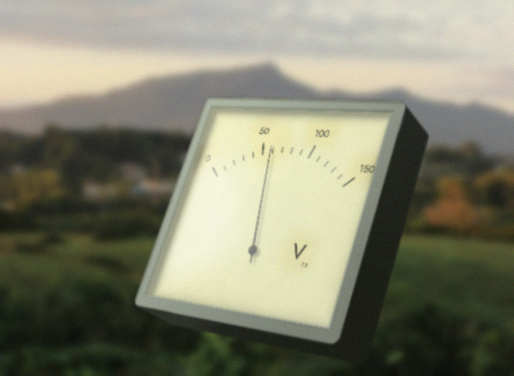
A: **60** V
